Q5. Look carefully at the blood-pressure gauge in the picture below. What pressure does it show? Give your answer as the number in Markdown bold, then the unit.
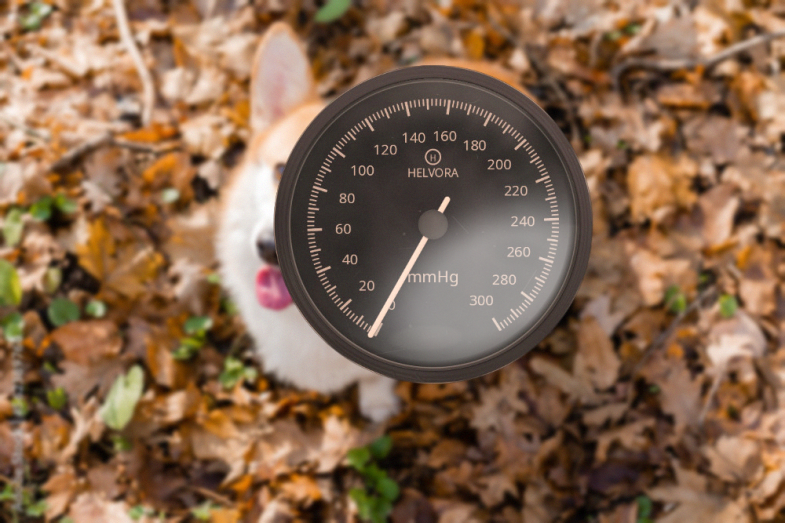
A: **2** mmHg
